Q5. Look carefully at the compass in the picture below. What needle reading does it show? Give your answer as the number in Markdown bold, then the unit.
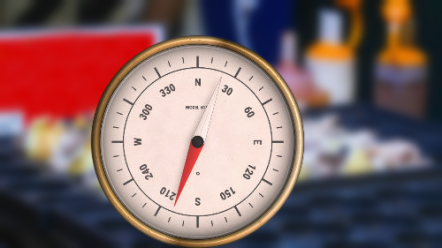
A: **200** °
